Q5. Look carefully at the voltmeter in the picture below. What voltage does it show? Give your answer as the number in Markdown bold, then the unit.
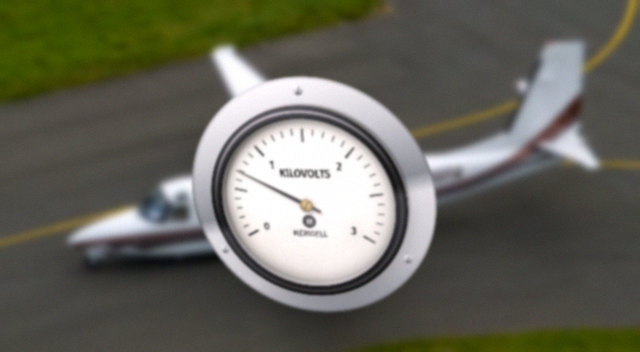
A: **0.7** kV
